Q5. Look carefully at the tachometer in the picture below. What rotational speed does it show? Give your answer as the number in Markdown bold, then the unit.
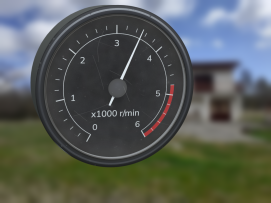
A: **3500** rpm
